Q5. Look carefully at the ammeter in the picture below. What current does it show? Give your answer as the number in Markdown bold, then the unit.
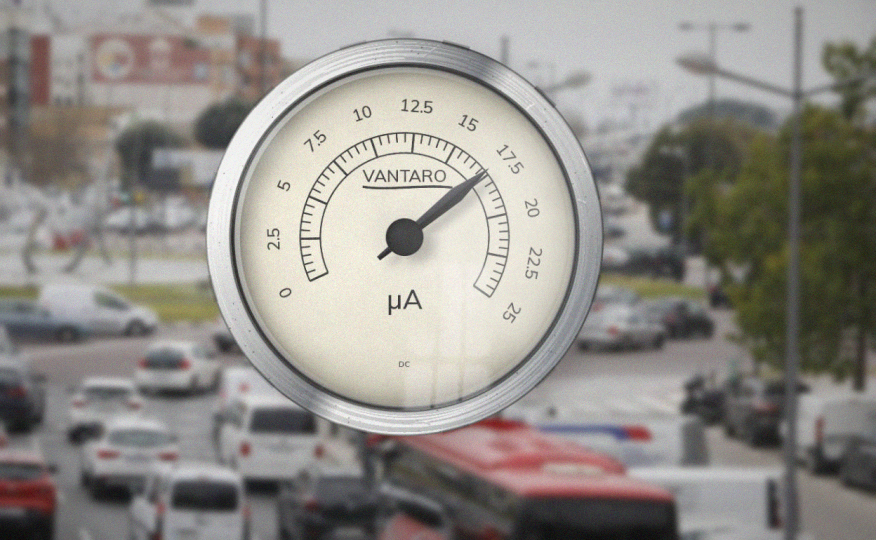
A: **17.25** µA
